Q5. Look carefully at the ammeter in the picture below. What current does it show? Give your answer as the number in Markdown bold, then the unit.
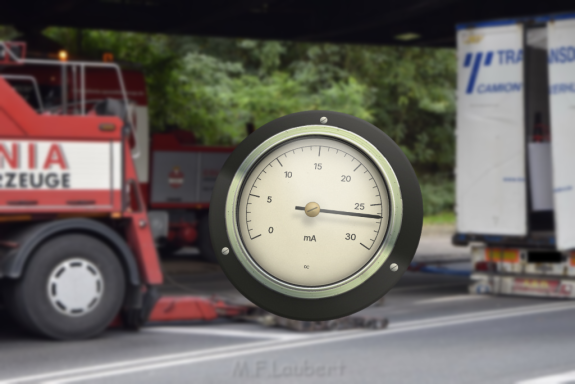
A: **26.5** mA
